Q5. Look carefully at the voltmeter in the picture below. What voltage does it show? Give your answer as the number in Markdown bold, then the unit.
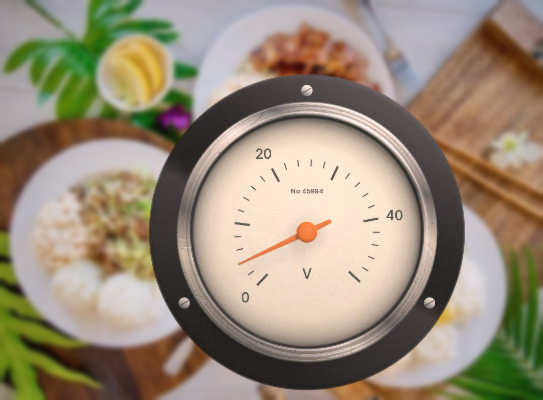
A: **4** V
